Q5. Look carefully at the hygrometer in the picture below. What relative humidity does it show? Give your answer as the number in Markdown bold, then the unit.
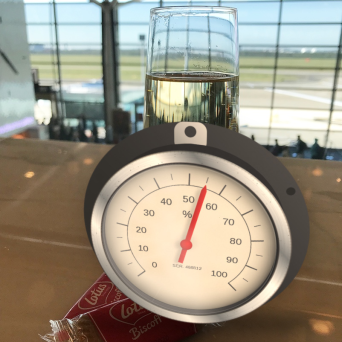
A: **55** %
